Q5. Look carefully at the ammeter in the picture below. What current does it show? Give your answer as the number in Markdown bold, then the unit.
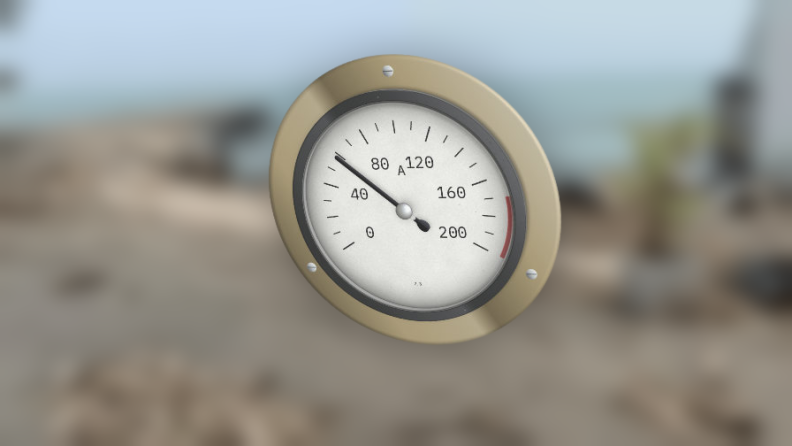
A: **60** A
